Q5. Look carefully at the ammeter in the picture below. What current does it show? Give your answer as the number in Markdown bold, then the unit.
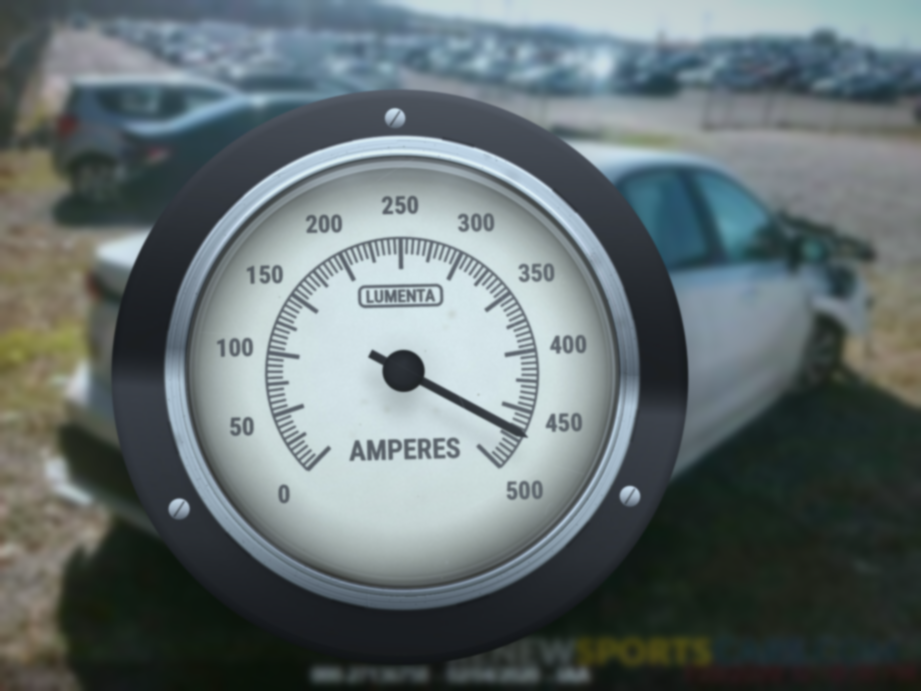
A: **470** A
